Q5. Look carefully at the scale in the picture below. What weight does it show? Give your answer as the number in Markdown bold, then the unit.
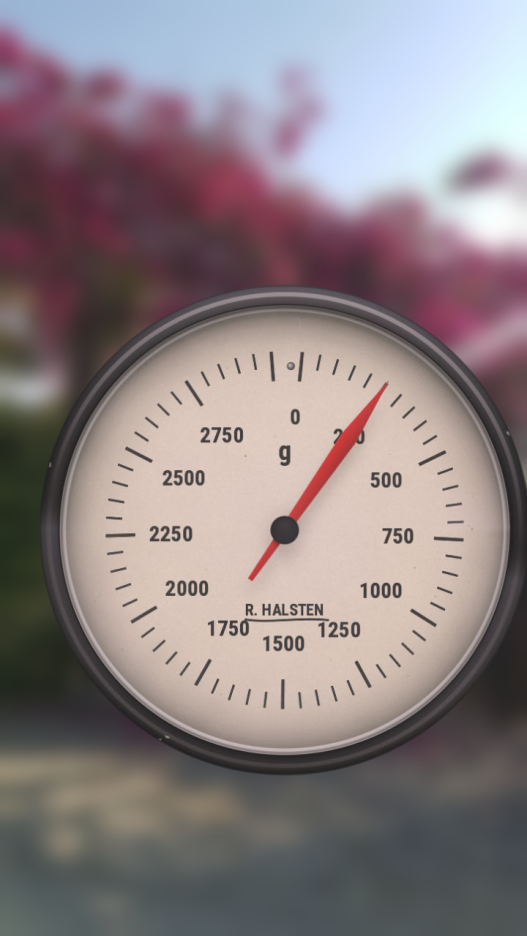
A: **250** g
